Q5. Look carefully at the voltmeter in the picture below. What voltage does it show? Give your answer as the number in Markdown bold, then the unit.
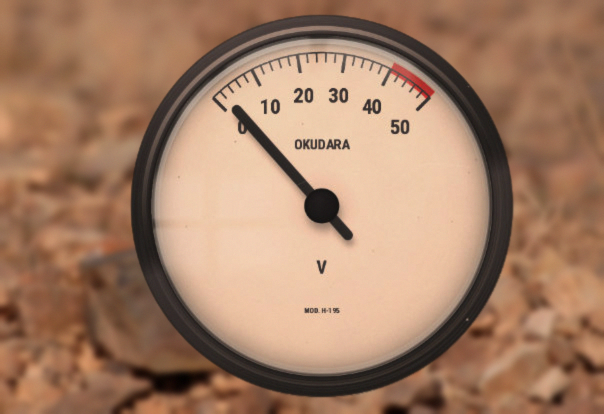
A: **2** V
